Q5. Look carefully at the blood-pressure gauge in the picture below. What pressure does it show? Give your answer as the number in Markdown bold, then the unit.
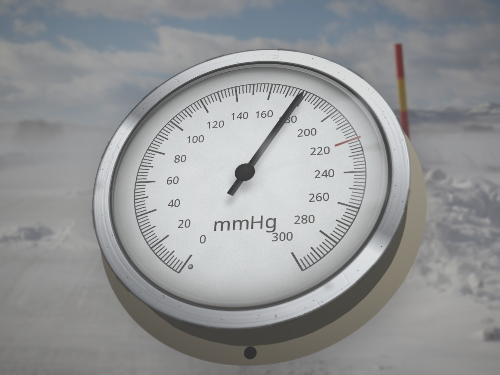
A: **180** mmHg
